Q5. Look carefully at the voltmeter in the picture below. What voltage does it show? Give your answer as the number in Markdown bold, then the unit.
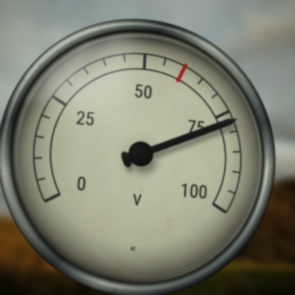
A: **77.5** V
